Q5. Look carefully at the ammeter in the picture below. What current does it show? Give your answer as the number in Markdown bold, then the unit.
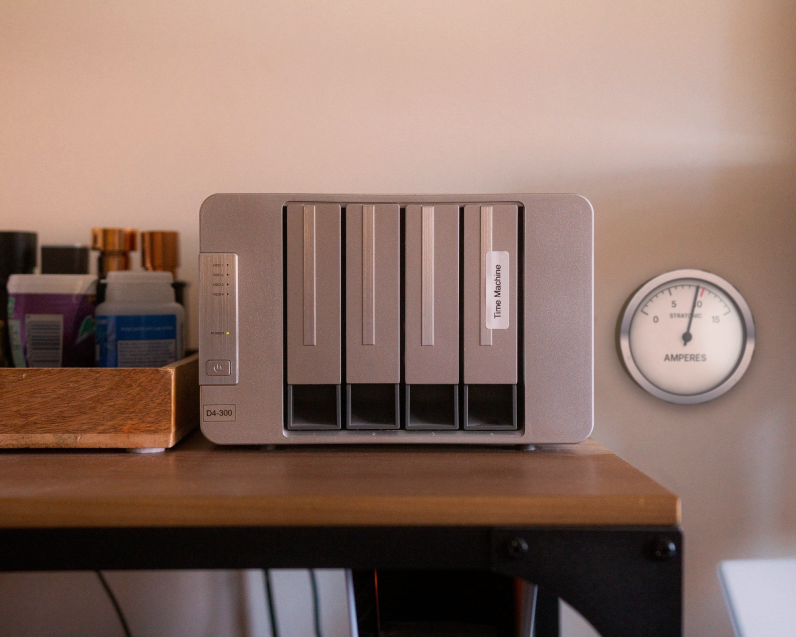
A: **9** A
